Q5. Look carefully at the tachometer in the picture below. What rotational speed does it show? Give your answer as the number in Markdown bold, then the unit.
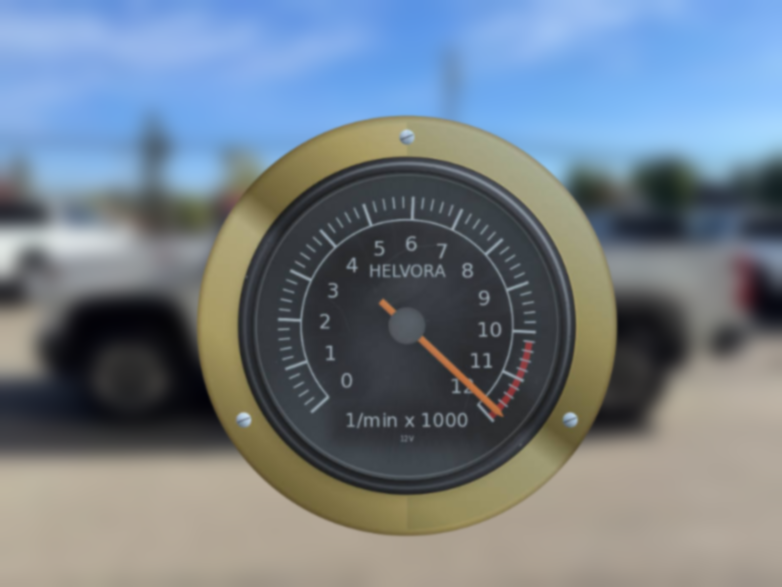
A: **11800** rpm
